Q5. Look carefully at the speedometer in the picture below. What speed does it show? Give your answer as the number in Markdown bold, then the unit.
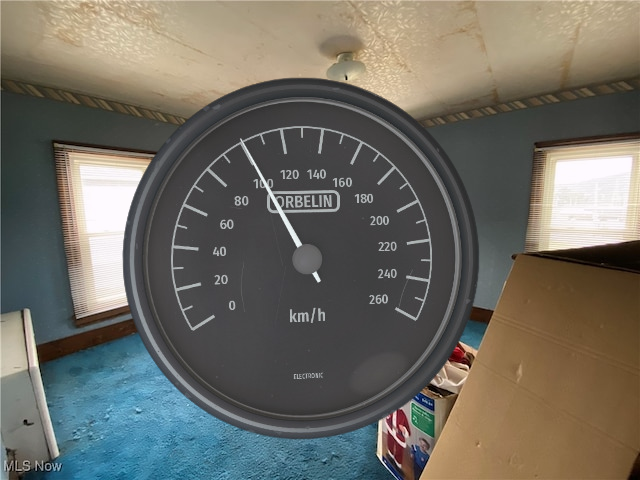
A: **100** km/h
